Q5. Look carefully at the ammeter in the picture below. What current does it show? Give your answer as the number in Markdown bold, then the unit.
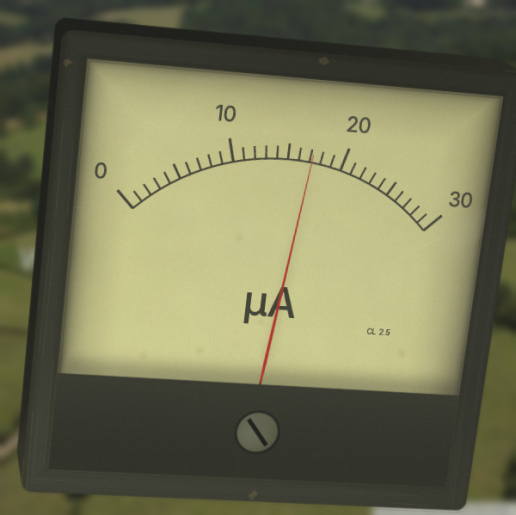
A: **17** µA
